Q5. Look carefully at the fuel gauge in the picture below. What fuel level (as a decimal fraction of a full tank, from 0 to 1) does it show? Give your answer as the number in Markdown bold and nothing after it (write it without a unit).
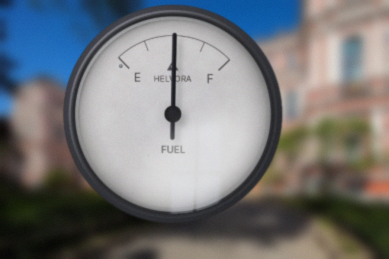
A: **0.5**
